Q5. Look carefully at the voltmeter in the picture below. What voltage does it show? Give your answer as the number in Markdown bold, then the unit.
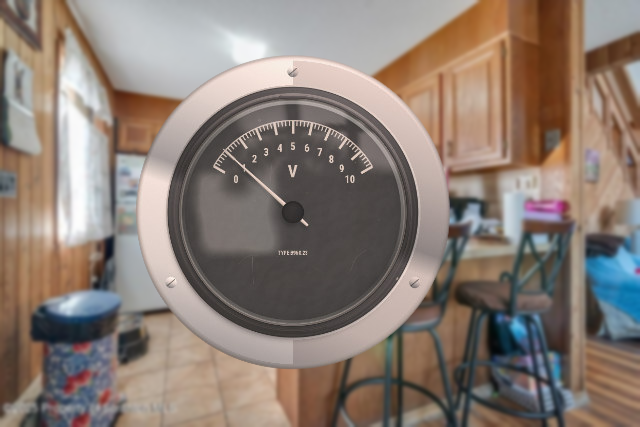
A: **1** V
